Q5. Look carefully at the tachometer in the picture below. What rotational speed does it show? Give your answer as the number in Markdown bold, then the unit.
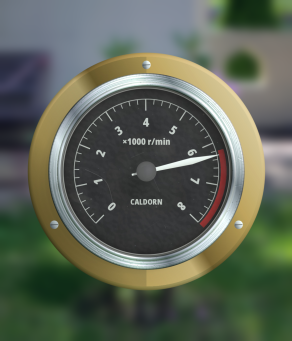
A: **6300** rpm
